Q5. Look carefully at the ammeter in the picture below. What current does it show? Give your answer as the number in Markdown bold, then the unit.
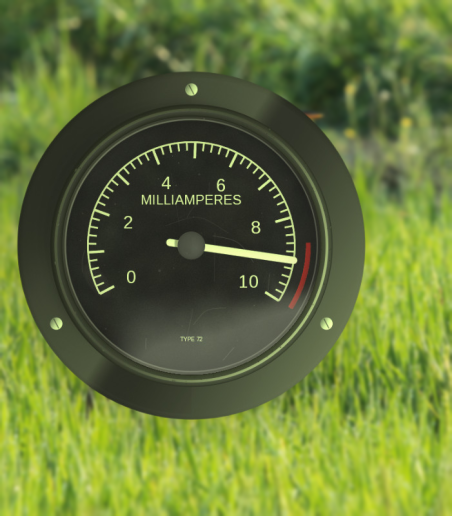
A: **9** mA
